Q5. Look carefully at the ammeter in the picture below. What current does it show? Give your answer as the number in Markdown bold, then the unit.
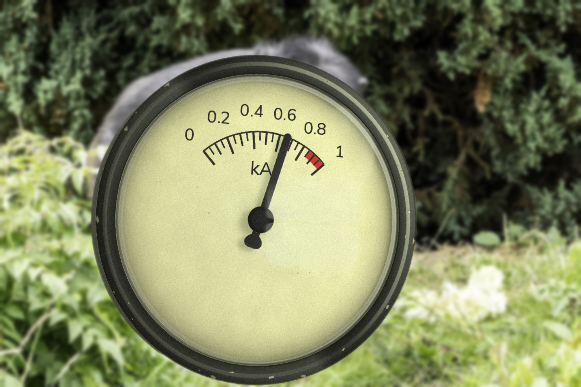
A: **0.65** kA
